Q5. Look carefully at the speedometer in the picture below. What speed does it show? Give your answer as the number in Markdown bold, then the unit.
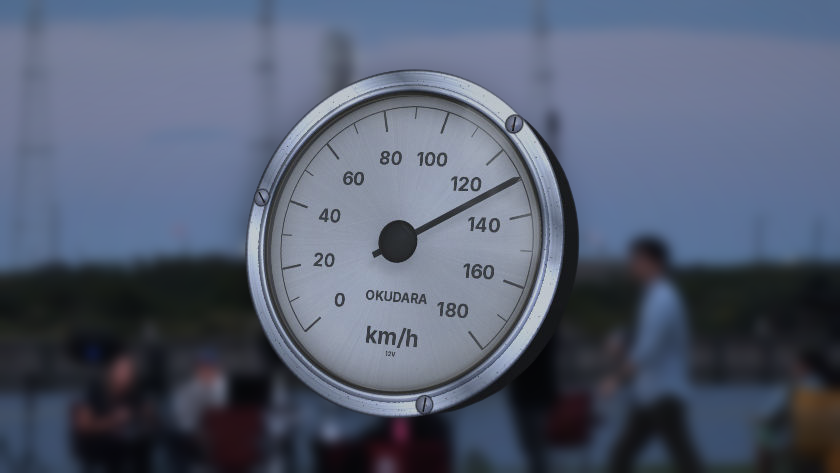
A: **130** km/h
